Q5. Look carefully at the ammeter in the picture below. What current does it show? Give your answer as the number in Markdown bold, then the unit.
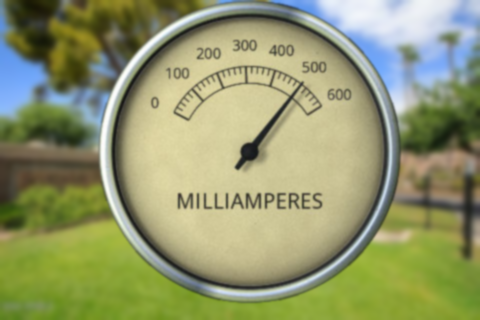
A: **500** mA
